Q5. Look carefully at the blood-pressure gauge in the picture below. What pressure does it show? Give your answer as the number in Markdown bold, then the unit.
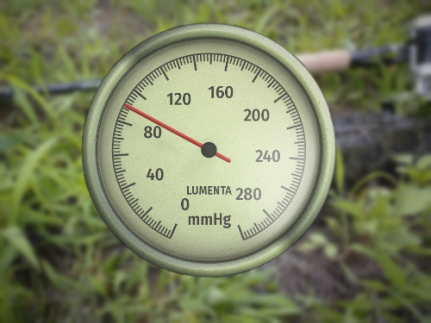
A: **90** mmHg
